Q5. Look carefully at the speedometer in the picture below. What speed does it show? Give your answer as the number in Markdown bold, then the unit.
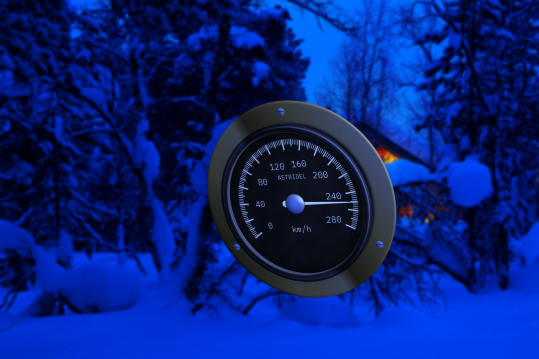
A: **250** km/h
